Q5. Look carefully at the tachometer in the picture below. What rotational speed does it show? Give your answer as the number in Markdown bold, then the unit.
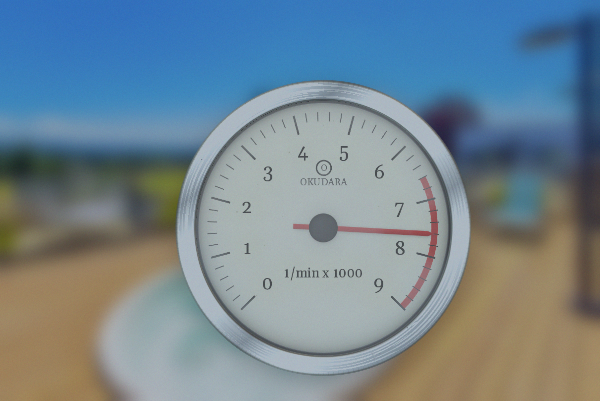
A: **7600** rpm
